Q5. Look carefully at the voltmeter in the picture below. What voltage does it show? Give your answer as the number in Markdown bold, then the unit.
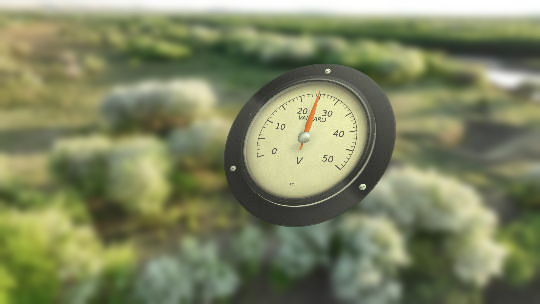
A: **25** V
